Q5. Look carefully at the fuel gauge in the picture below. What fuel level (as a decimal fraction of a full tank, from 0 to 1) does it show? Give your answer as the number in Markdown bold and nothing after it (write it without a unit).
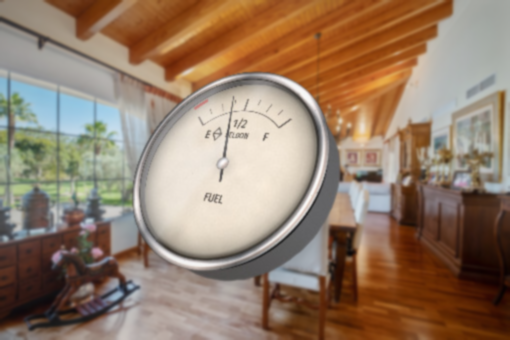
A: **0.375**
